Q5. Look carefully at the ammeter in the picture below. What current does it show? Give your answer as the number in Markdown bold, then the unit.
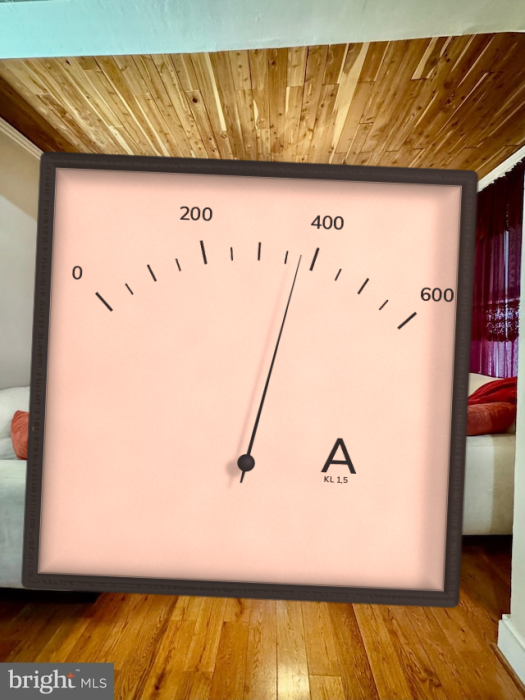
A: **375** A
